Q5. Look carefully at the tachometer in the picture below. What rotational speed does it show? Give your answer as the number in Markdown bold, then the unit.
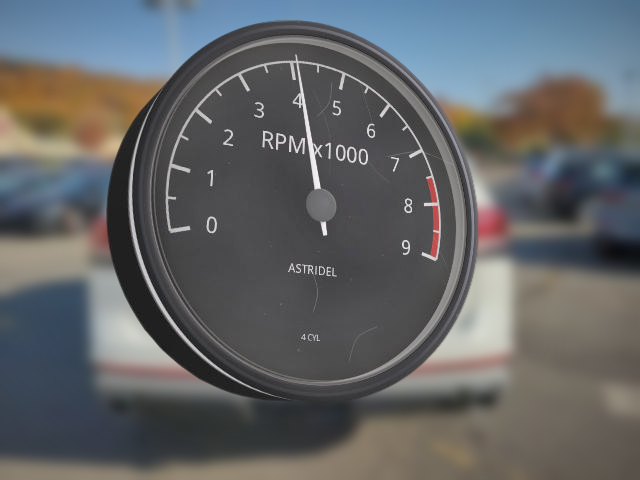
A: **4000** rpm
